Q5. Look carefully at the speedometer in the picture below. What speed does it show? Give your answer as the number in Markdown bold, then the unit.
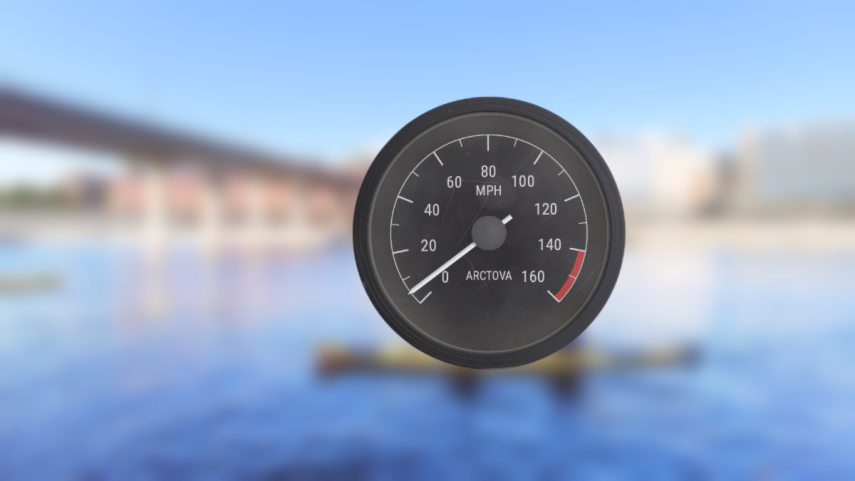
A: **5** mph
